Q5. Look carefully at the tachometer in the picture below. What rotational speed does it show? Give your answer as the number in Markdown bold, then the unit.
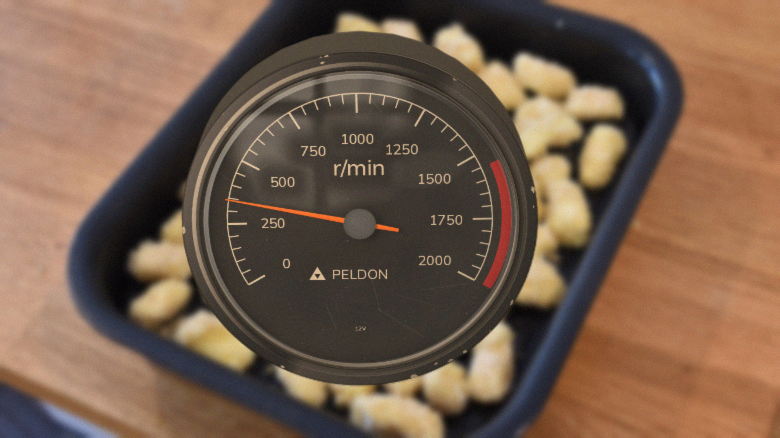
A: **350** rpm
